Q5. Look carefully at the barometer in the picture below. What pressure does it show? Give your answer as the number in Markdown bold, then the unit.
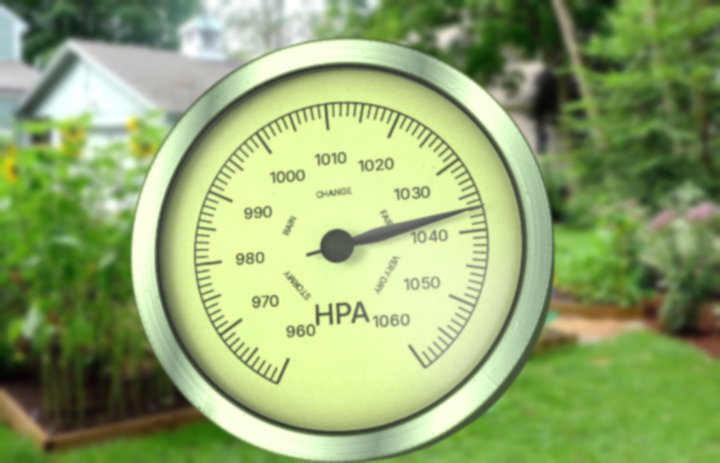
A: **1037** hPa
